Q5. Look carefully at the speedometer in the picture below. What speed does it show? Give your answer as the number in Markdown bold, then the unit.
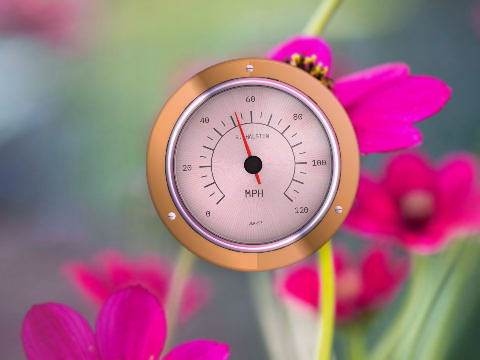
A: **52.5** mph
